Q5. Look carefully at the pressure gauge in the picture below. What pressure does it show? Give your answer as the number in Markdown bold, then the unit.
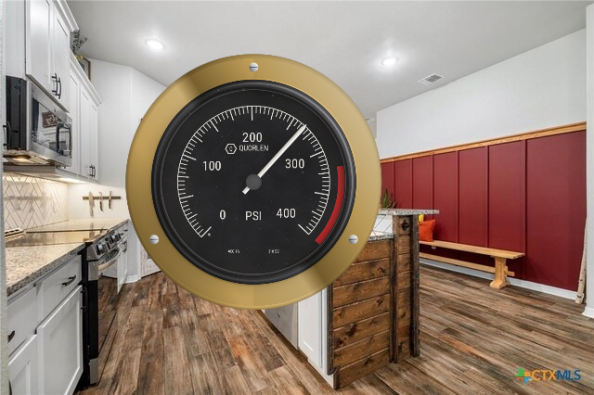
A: **265** psi
